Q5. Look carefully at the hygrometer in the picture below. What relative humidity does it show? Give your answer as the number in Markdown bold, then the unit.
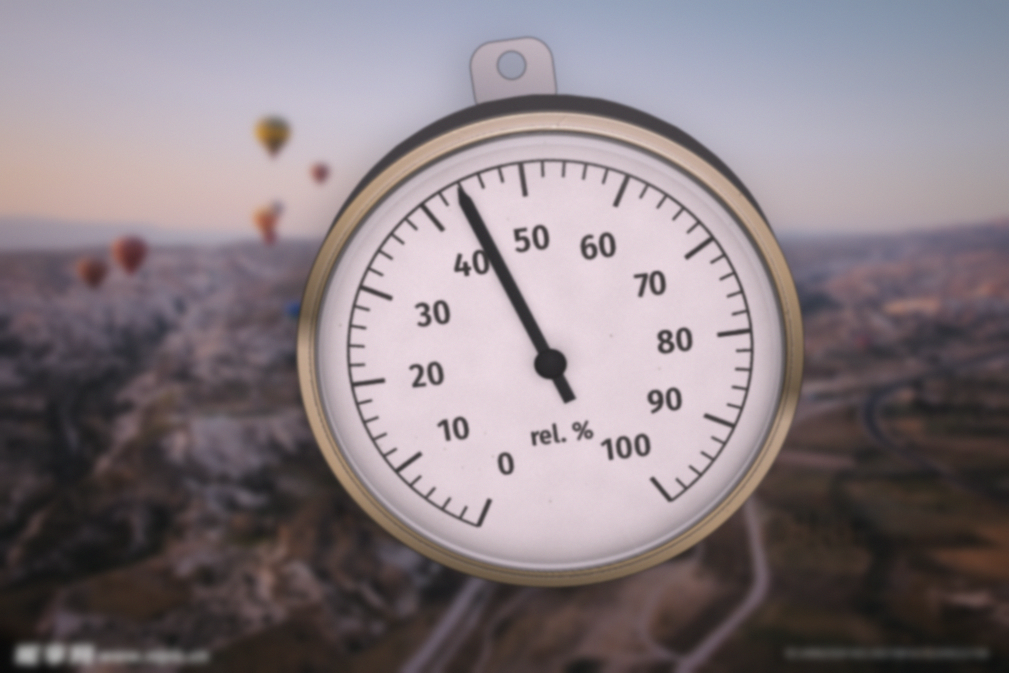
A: **44** %
